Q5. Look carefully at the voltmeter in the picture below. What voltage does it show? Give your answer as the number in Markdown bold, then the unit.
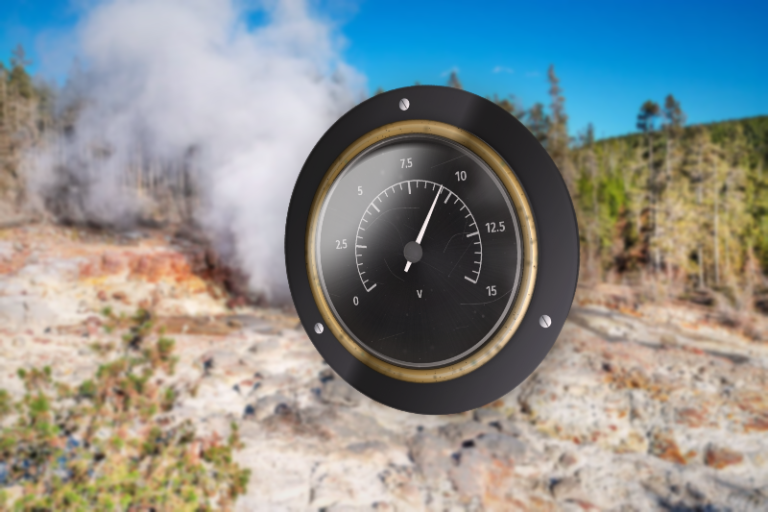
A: **9.5** V
